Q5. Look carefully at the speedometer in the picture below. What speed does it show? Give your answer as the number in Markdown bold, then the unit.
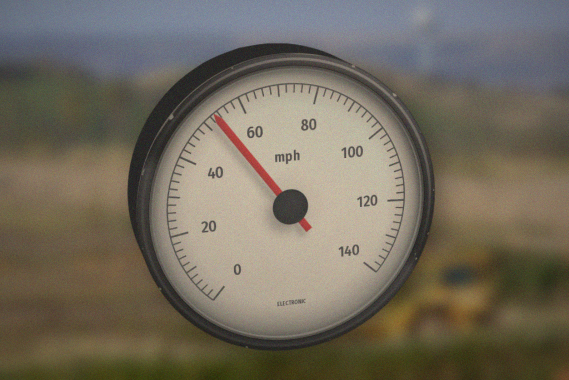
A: **53** mph
